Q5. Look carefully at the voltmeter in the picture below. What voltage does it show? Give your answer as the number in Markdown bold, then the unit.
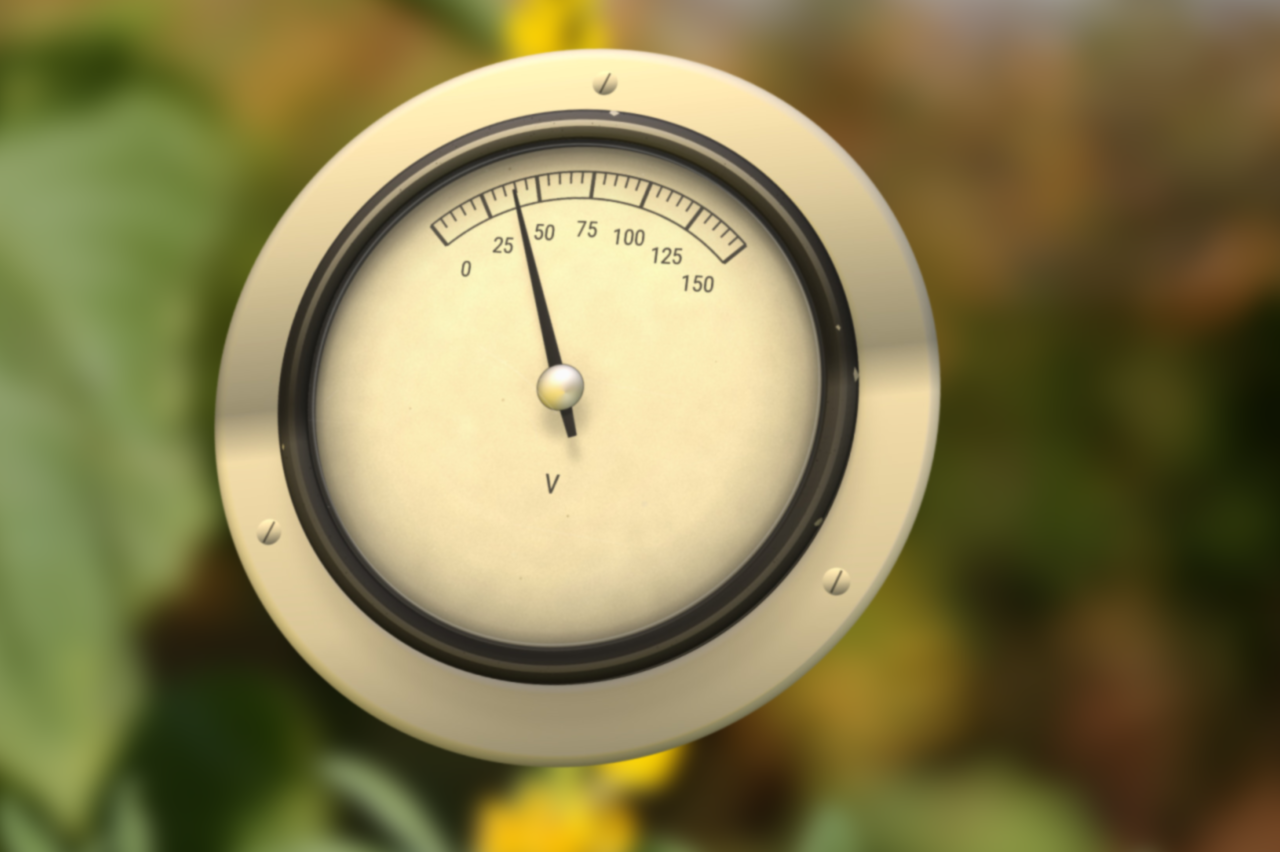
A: **40** V
